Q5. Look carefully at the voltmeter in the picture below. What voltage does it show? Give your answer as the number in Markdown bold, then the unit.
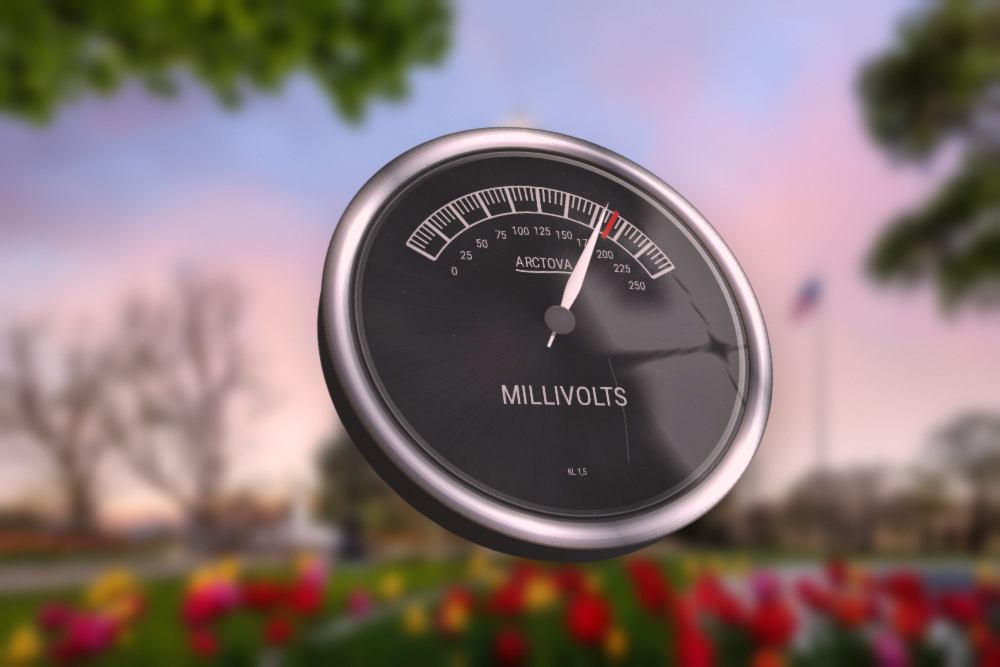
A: **180** mV
